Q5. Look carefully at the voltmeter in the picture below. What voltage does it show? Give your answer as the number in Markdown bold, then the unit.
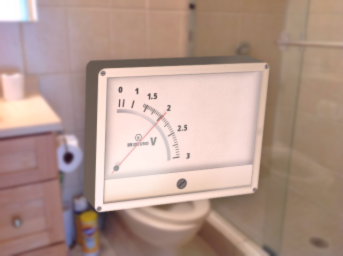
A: **2** V
